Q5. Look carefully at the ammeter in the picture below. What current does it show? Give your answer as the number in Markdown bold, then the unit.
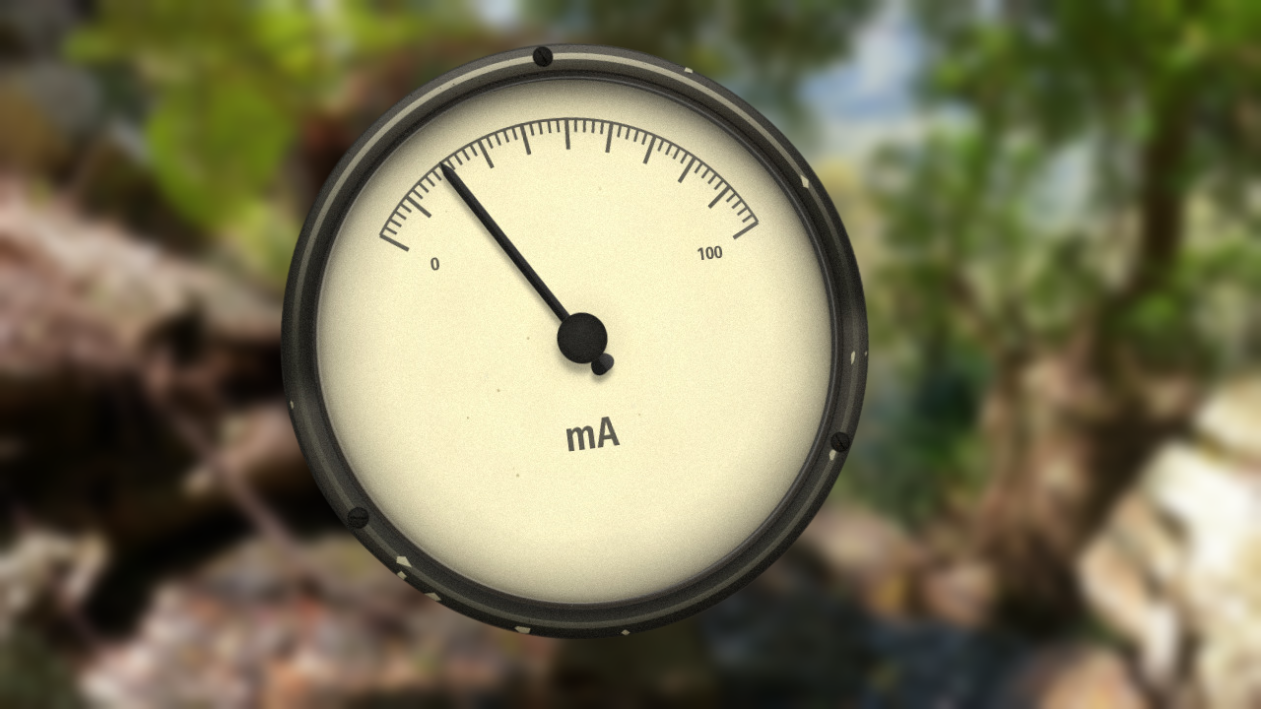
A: **20** mA
